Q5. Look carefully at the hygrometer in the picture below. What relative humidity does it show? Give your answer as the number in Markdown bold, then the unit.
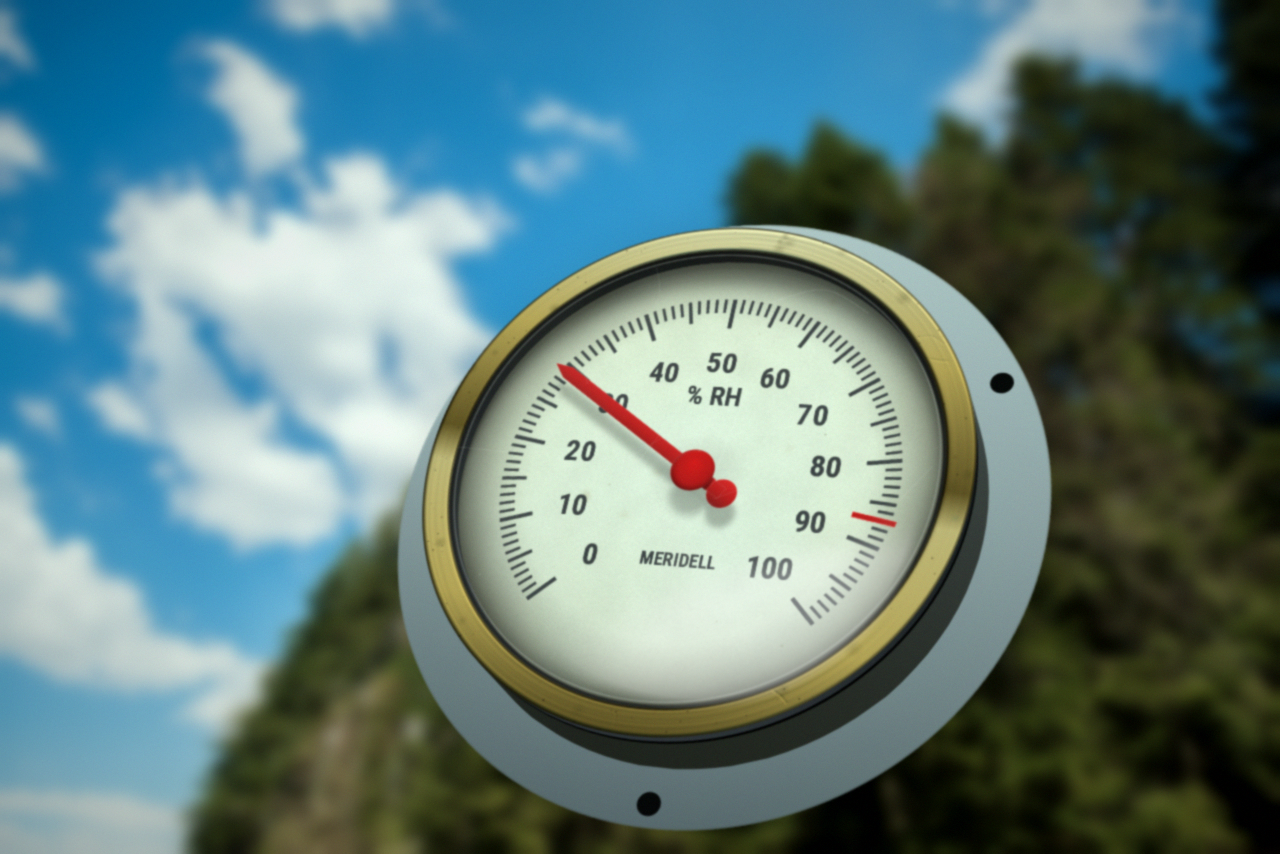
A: **29** %
